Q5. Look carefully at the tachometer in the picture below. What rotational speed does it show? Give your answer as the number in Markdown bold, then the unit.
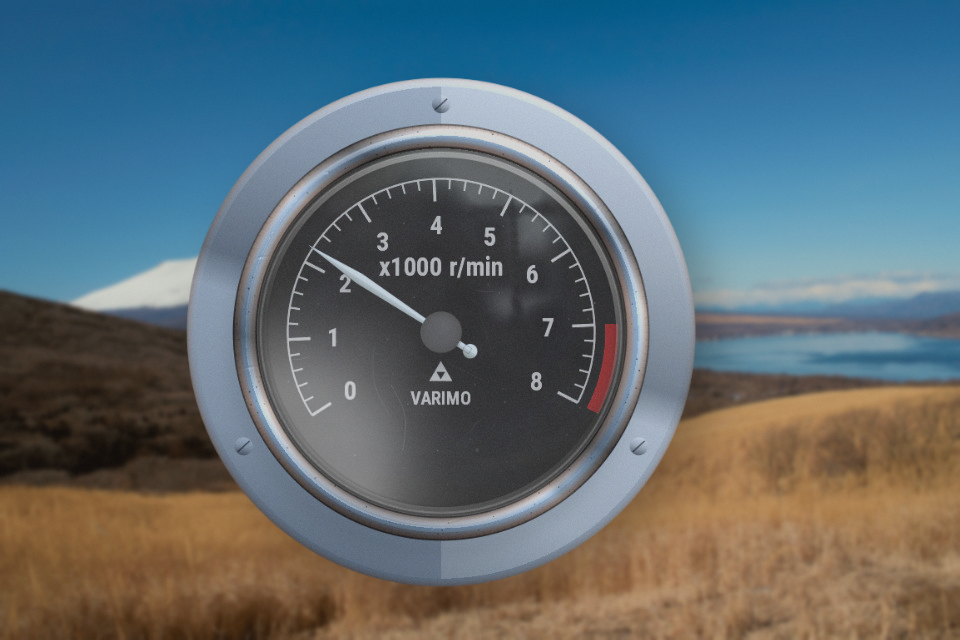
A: **2200** rpm
